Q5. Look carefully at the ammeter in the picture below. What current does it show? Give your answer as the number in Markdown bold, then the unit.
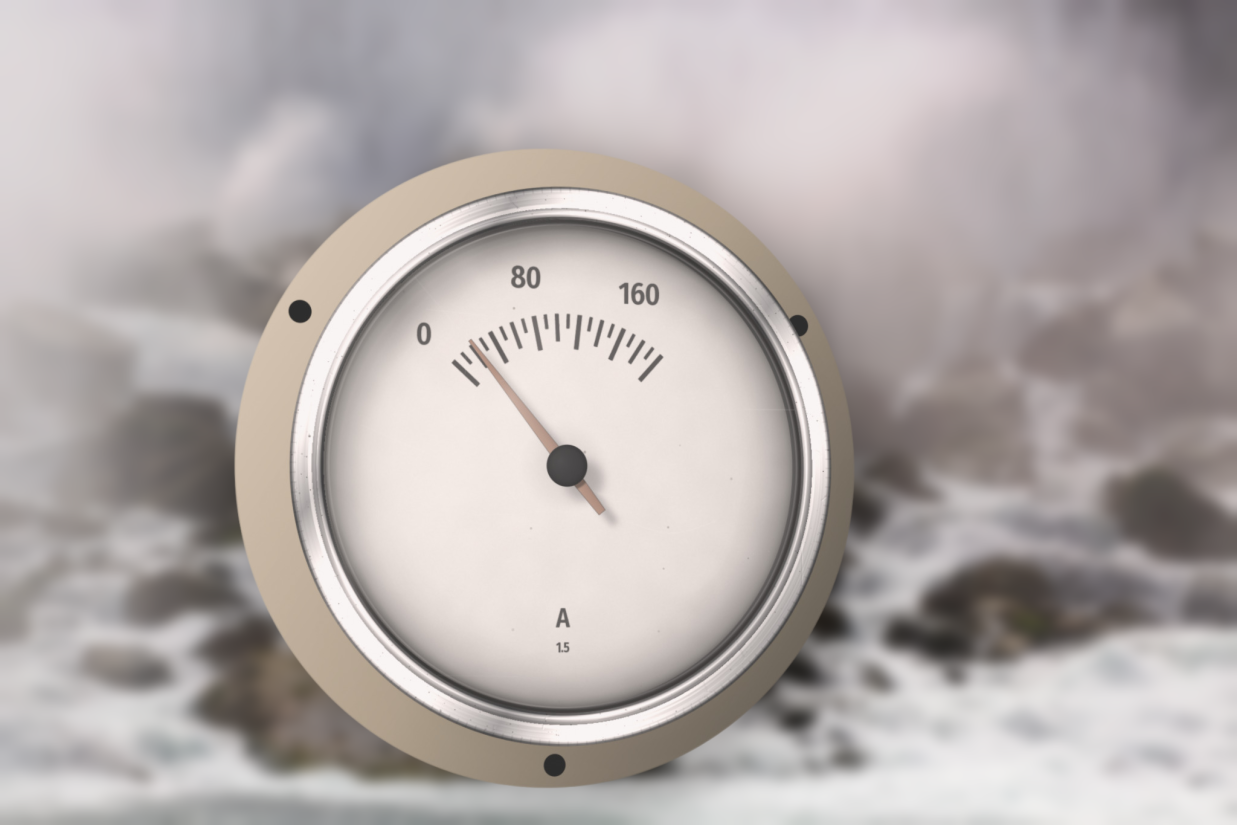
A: **20** A
